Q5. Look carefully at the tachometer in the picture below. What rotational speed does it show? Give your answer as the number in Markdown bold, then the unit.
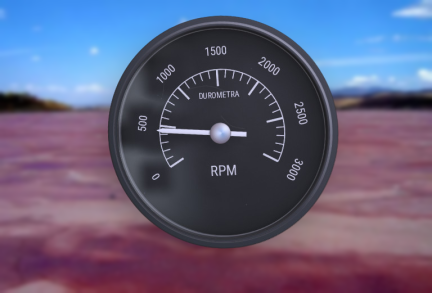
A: **450** rpm
